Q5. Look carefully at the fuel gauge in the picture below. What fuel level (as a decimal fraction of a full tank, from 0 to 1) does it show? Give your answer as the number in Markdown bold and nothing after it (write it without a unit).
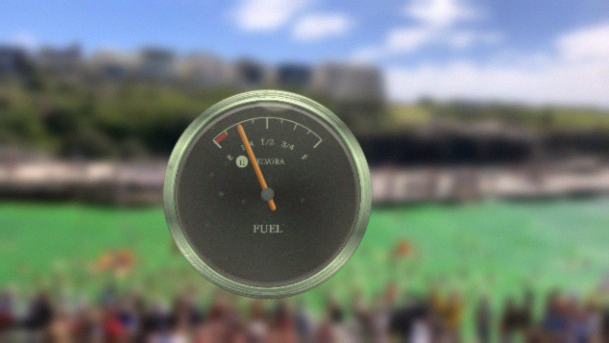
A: **0.25**
